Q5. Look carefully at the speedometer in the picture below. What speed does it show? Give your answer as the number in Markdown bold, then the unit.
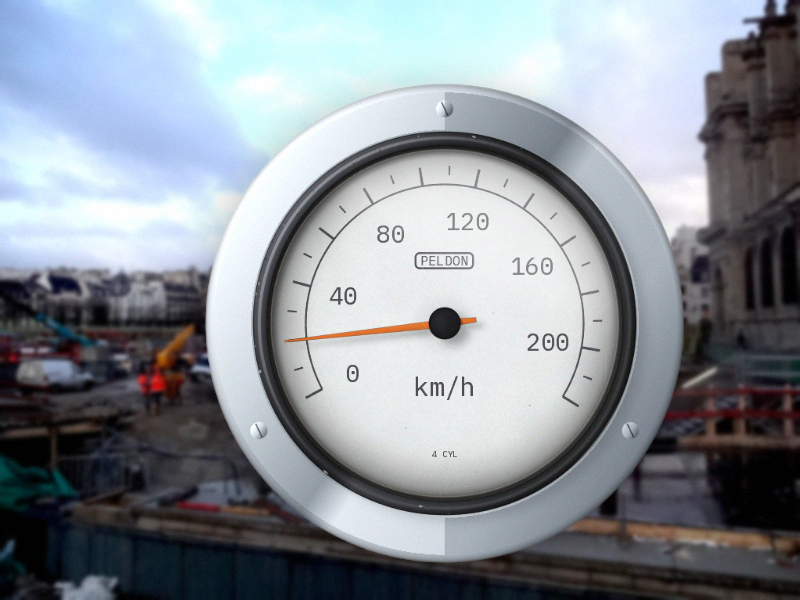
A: **20** km/h
